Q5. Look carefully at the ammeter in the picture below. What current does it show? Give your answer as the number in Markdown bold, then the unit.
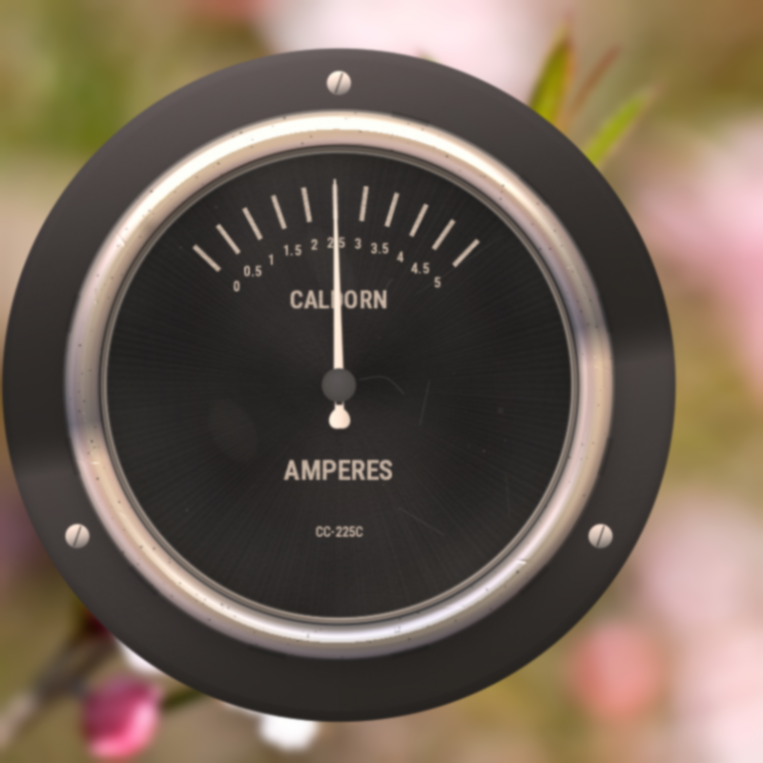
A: **2.5** A
